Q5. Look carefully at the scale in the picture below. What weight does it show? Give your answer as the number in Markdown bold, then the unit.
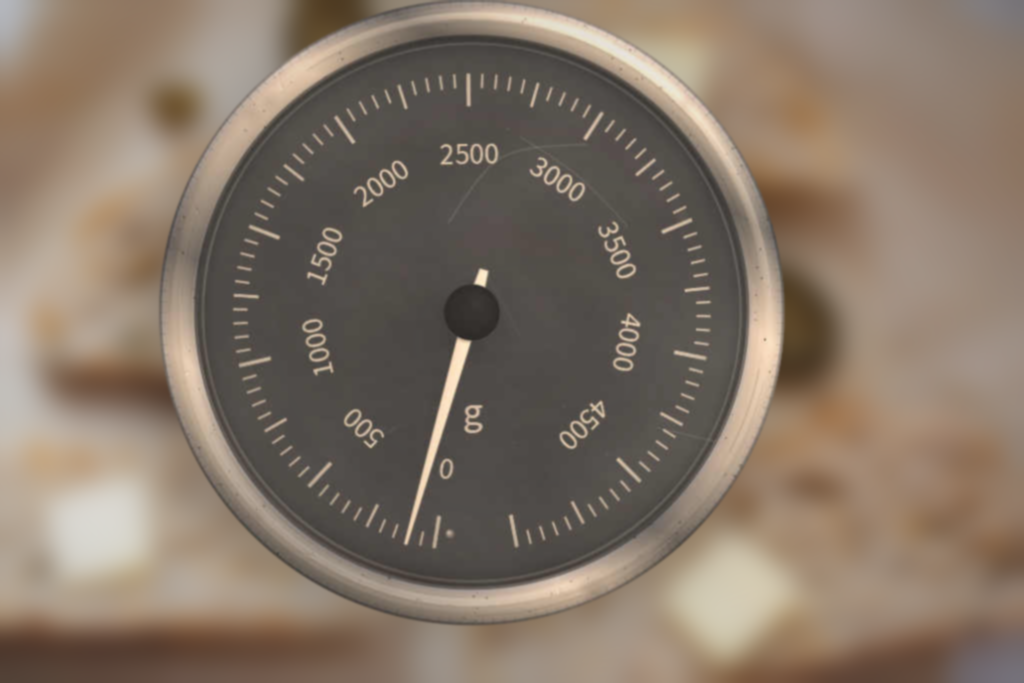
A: **100** g
